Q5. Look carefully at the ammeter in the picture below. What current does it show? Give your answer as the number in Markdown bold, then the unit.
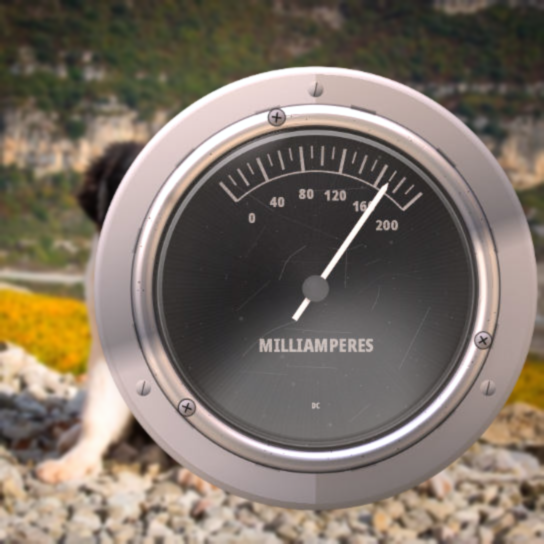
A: **170** mA
